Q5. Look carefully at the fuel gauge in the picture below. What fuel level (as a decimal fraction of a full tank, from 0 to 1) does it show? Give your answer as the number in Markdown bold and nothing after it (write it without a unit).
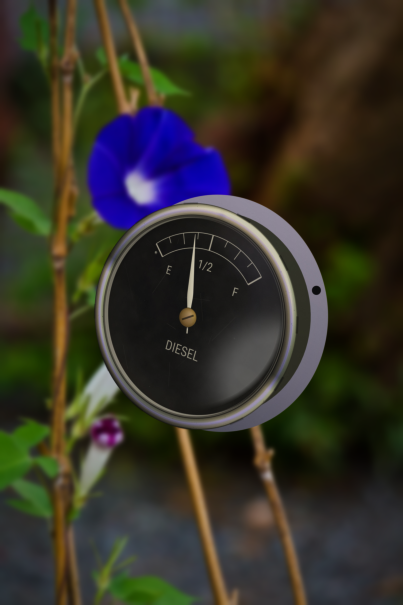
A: **0.375**
